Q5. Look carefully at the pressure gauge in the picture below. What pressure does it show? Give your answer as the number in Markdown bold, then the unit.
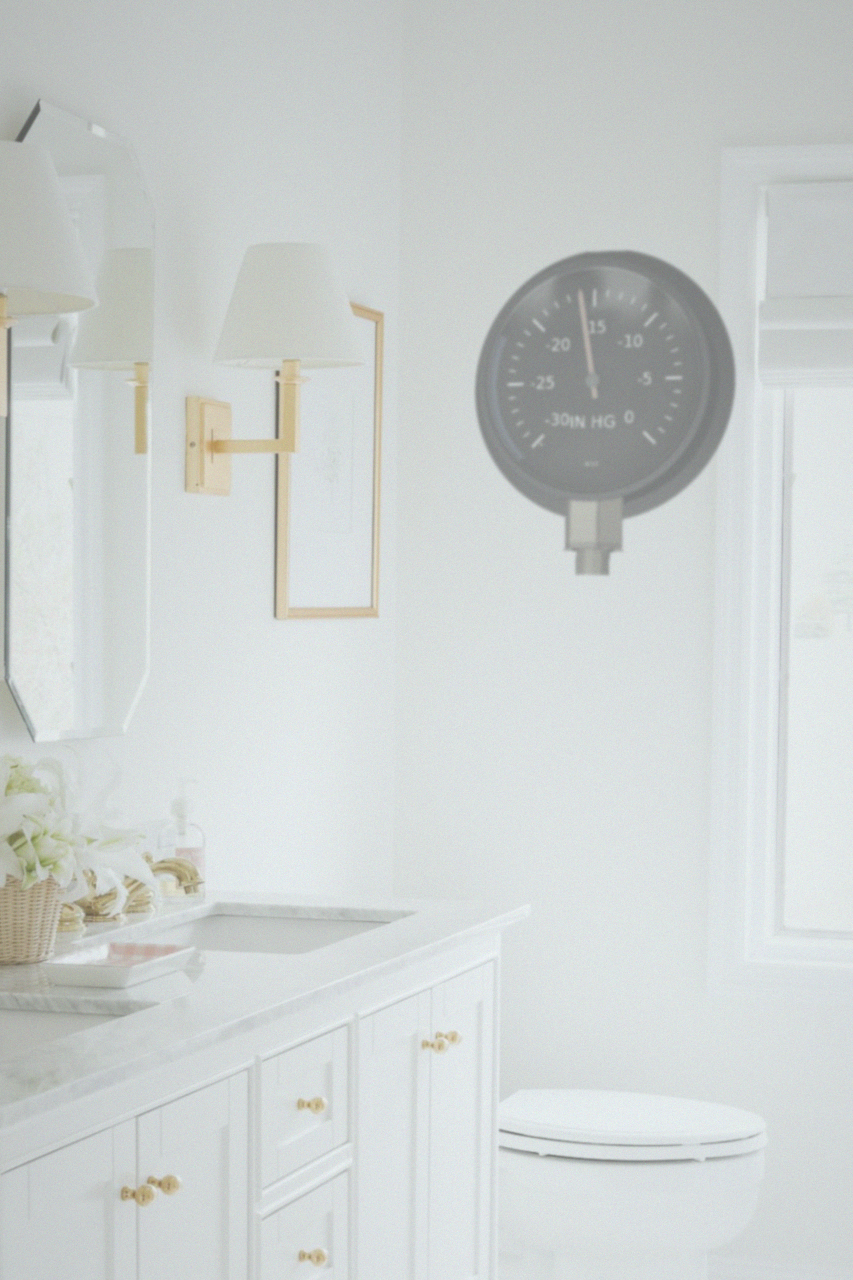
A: **-16** inHg
